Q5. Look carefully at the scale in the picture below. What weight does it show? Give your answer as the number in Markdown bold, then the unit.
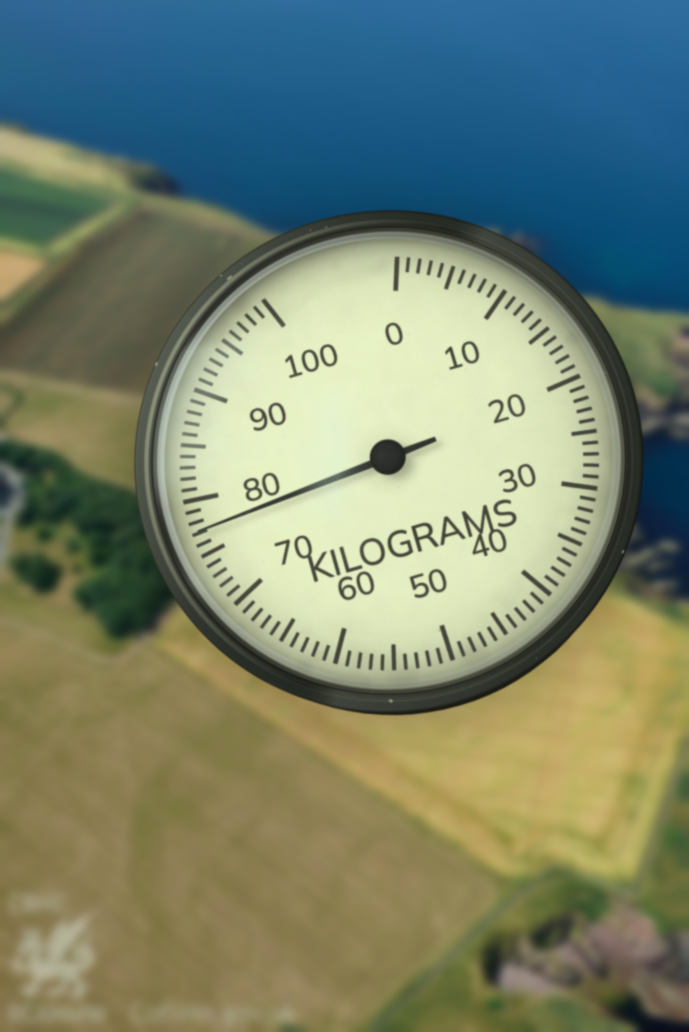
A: **77** kg
